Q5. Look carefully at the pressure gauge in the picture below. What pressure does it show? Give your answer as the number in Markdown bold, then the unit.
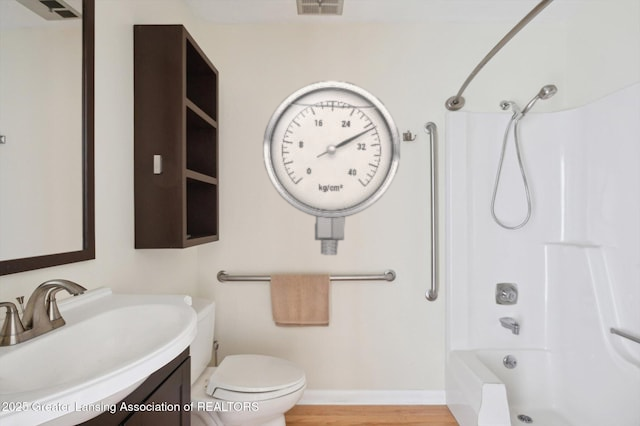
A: **29** kg/cm²
